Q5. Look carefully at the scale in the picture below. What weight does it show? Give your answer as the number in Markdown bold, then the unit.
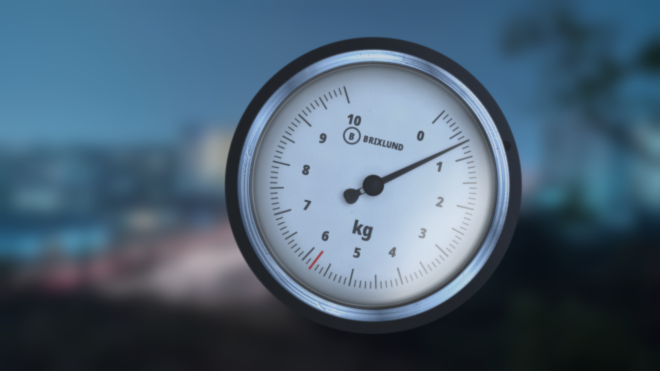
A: **0.7** kg
